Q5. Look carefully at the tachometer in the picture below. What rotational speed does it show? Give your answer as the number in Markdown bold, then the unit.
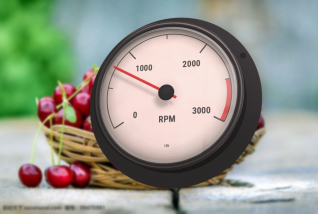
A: **750** rpm
